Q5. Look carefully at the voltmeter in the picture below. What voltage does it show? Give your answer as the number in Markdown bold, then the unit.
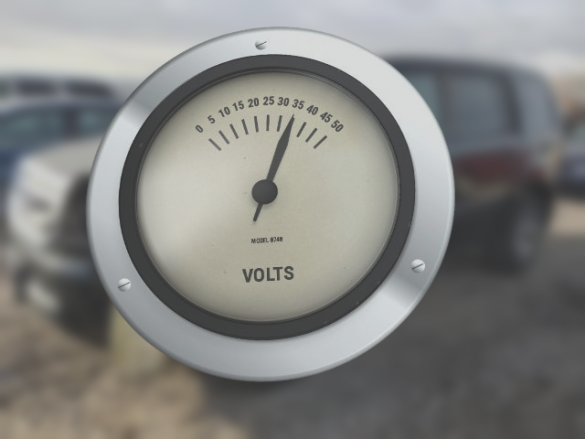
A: **35** V
